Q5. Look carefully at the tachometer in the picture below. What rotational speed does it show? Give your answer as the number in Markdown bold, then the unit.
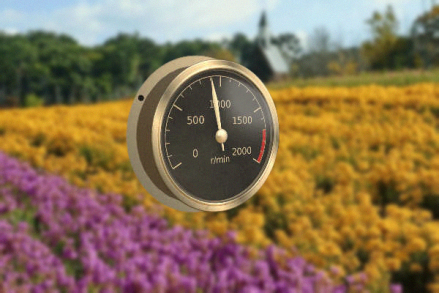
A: **900** rpm
